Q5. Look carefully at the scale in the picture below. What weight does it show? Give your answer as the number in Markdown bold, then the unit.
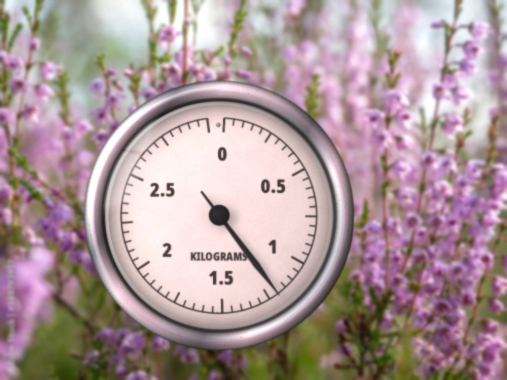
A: **1.2** kg
